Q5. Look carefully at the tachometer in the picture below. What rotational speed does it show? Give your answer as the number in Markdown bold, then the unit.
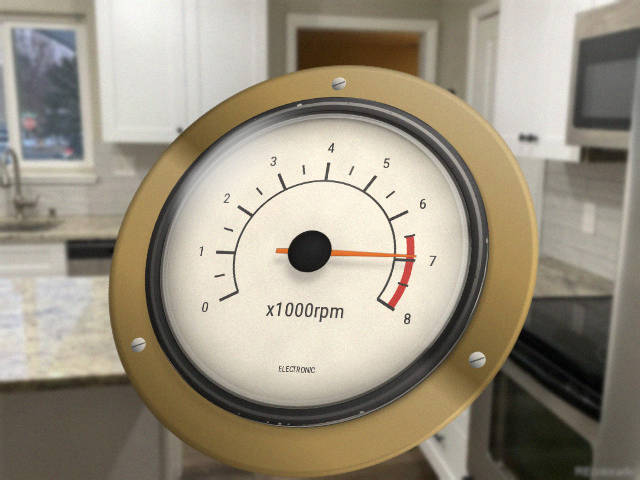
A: **7000** rpm
